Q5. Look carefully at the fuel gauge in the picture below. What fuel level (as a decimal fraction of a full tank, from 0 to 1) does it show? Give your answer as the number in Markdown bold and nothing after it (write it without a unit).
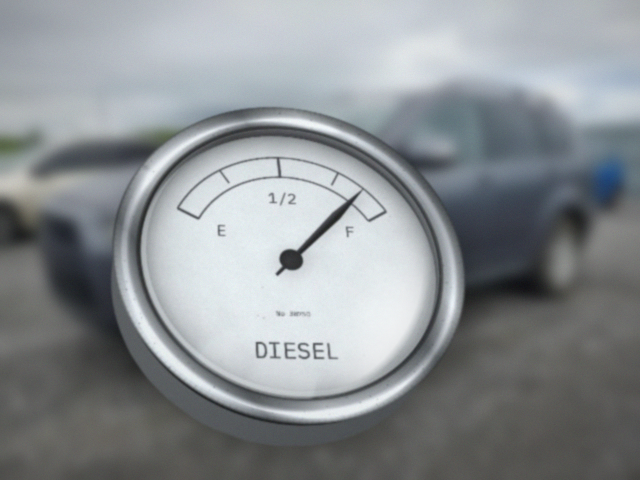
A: **0.875**
